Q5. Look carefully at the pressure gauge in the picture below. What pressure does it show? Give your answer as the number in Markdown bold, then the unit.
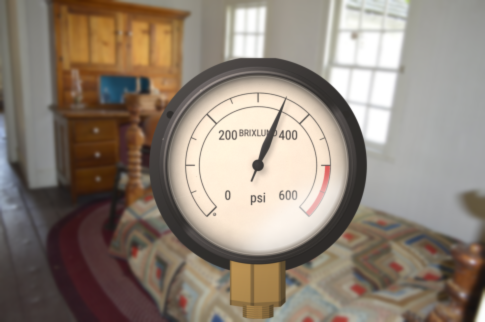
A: **350** psi
